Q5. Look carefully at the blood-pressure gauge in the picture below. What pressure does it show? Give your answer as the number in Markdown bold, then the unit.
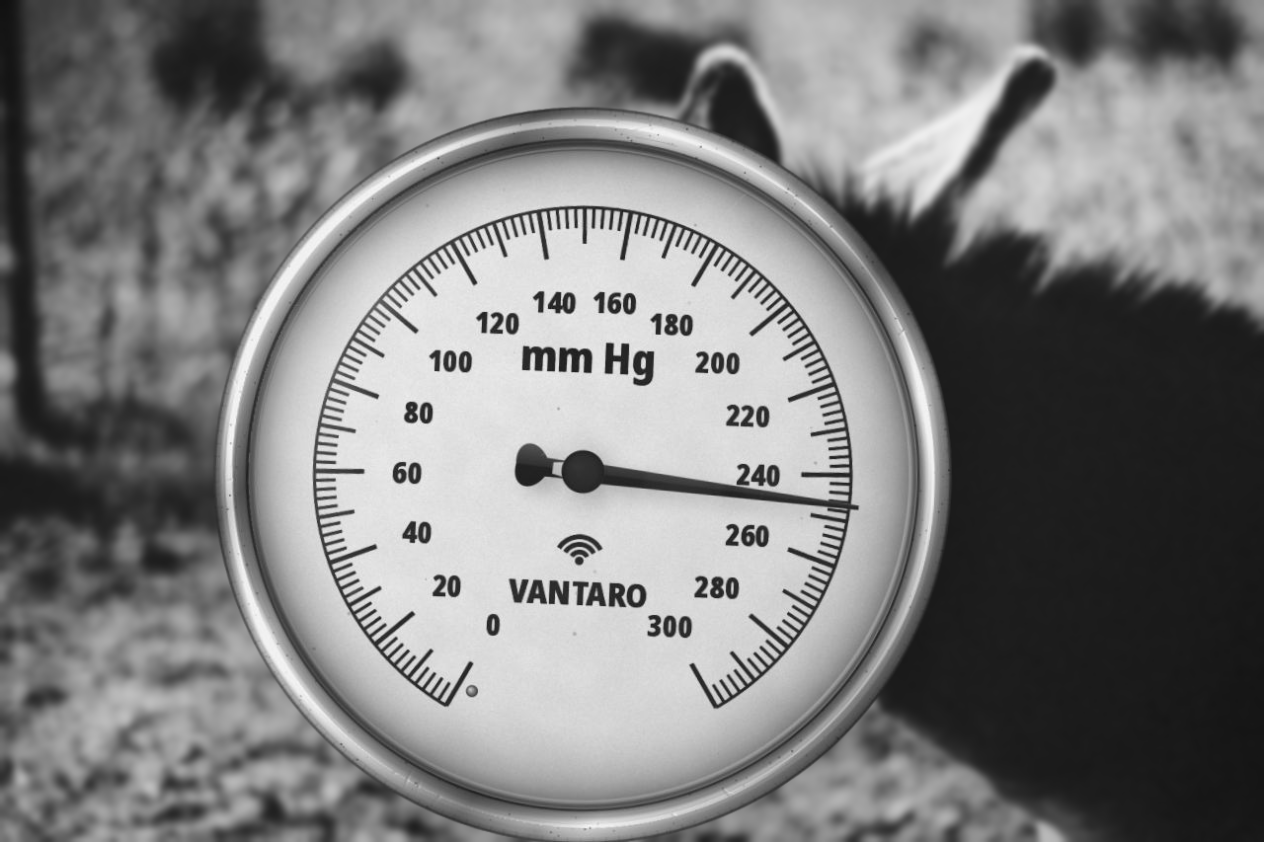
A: **247** mmHg
